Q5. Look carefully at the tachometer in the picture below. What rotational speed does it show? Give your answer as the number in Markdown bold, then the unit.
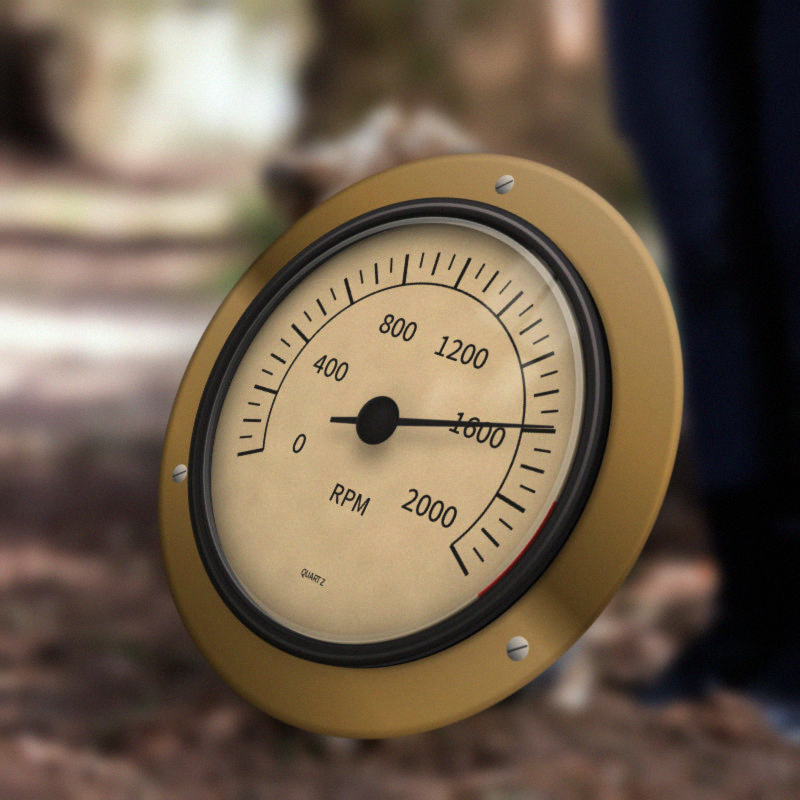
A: **1600** rpm
